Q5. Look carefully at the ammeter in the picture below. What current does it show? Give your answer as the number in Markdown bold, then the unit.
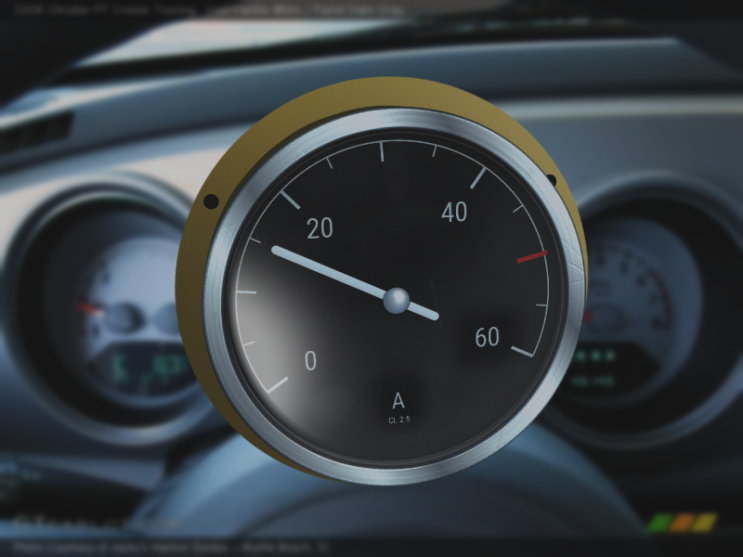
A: **15** A
